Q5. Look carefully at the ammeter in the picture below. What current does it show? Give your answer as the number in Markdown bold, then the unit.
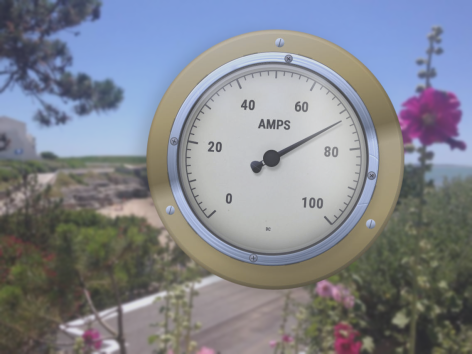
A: **72** A
